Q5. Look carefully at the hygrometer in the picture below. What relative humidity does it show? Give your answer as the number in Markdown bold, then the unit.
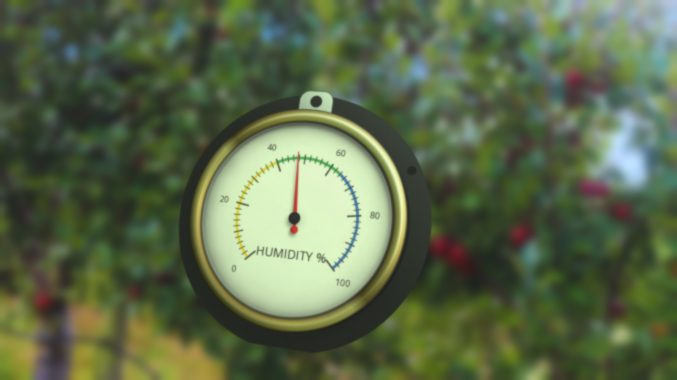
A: **48** %
